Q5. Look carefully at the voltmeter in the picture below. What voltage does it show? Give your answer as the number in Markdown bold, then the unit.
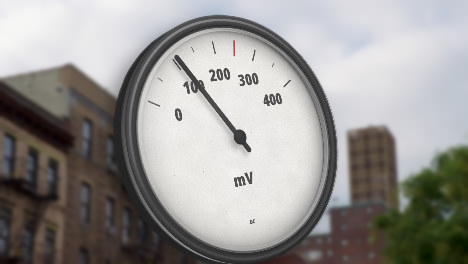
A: **100** mV
